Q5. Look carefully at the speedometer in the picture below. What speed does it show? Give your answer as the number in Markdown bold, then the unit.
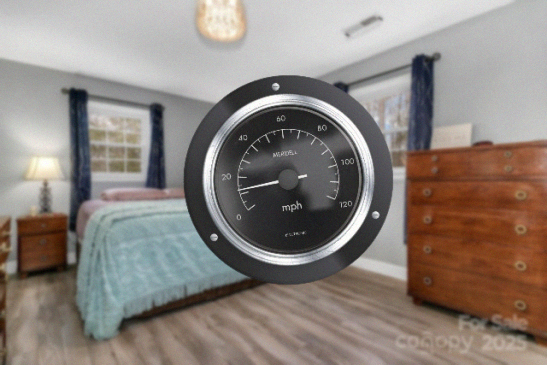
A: **12.5** mph
